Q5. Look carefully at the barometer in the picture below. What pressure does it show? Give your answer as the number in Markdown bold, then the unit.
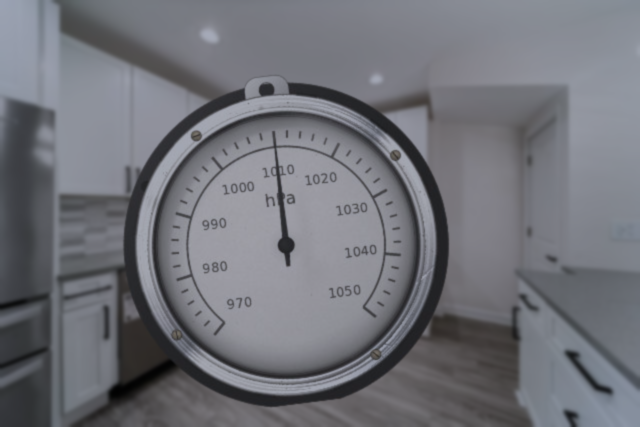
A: **1010** hPa
